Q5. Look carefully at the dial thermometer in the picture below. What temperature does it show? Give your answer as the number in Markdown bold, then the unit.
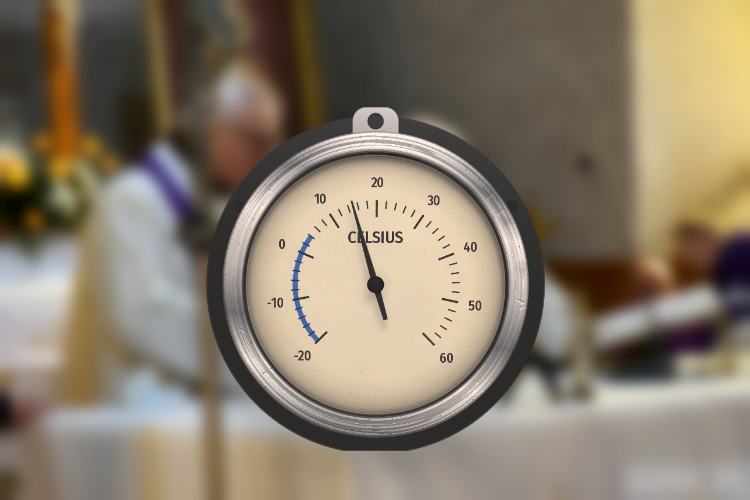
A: **15** °C
